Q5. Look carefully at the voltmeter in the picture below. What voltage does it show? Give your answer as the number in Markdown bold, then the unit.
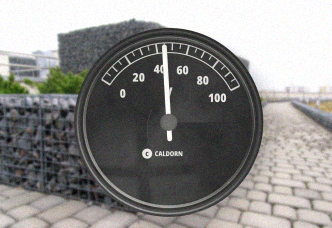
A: **45** V
